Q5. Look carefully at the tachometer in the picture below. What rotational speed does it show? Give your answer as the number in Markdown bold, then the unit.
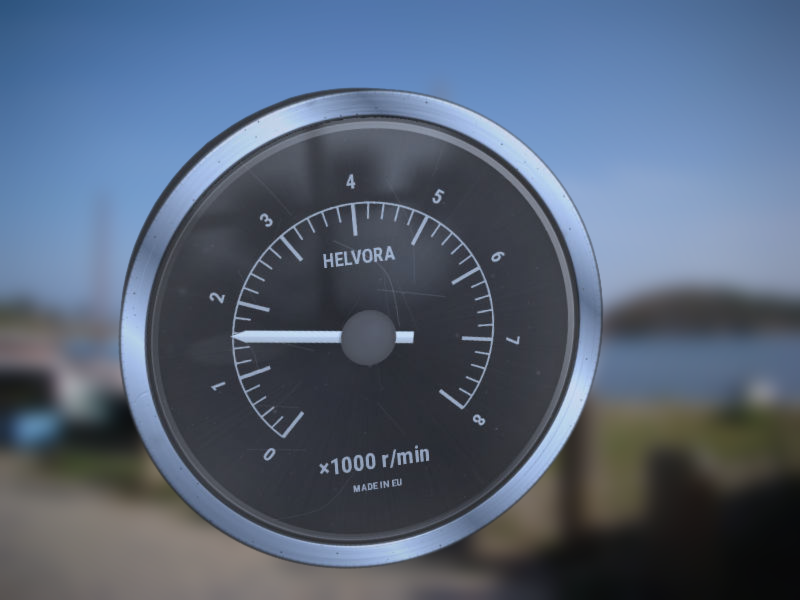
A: **1600** rpm
